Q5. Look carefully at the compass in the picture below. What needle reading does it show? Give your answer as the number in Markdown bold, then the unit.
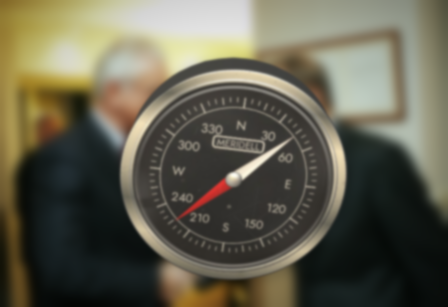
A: **225** °
